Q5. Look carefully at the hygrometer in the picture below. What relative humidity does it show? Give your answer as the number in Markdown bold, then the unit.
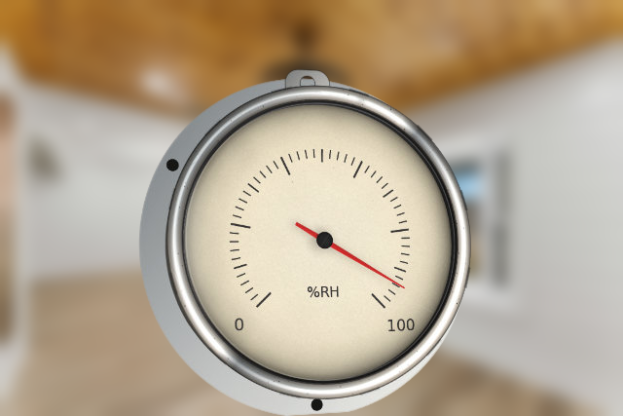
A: **94** %
